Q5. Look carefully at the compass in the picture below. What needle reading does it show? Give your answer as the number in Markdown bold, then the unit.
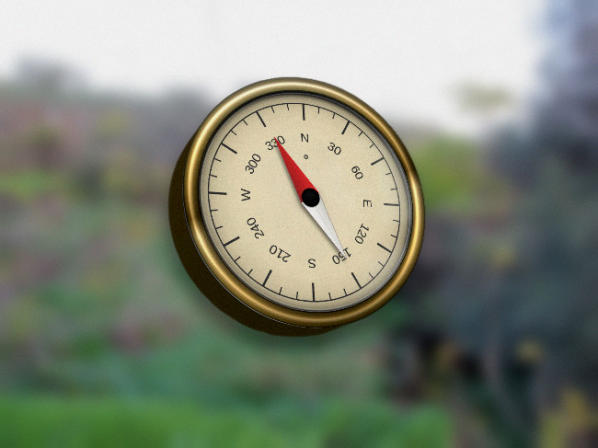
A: **330** °
